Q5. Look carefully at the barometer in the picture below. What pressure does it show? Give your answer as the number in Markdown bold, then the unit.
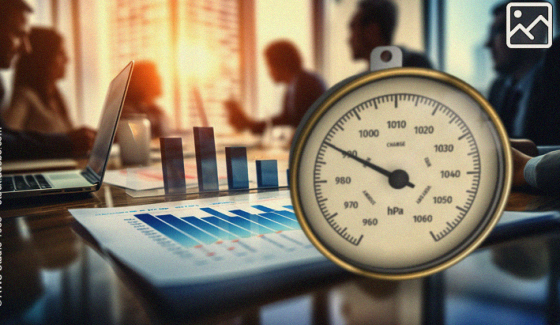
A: **990** hPa
